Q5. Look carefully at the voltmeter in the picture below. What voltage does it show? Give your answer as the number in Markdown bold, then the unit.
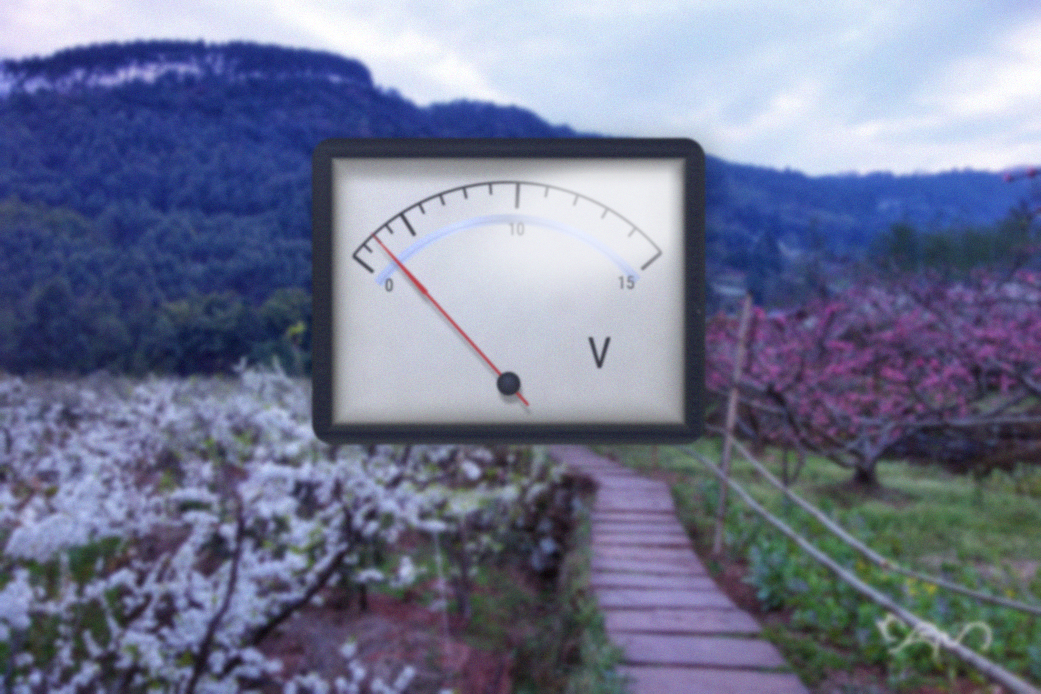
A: **3** V
